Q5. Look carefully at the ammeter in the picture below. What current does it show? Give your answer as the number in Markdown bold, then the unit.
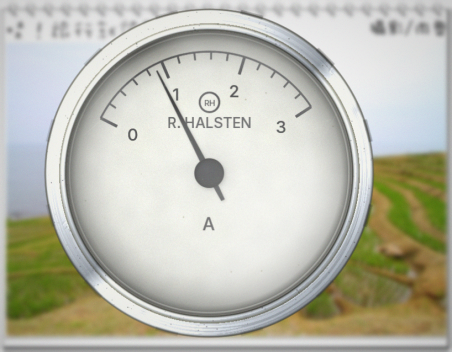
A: **0.9** A
